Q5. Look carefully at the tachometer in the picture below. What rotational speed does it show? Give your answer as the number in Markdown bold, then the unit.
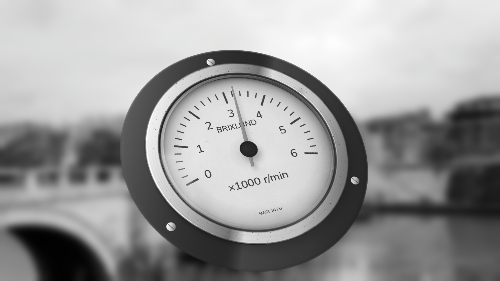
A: **3200** rpm
